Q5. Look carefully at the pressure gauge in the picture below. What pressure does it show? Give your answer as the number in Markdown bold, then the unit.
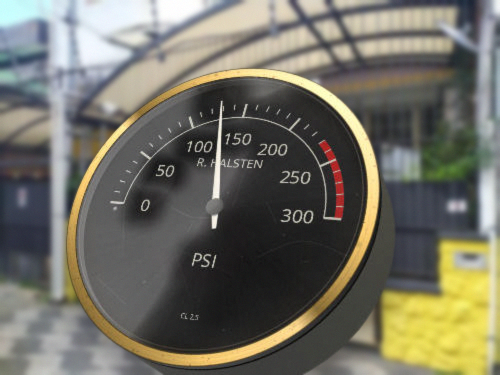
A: **130** psi
